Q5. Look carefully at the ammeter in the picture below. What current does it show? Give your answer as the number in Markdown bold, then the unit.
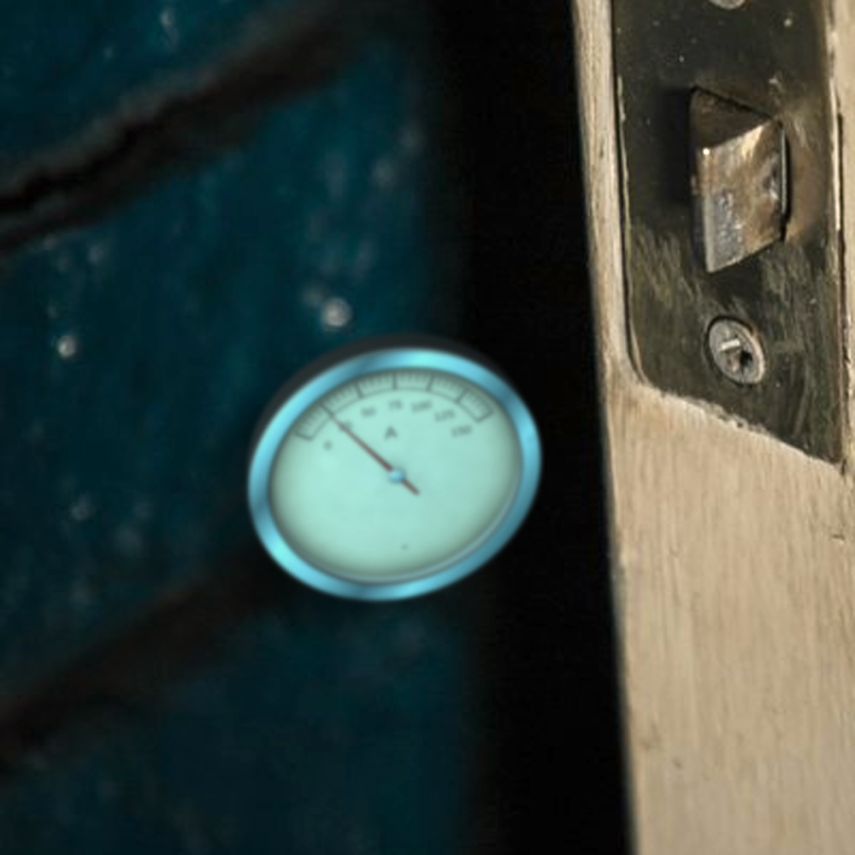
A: **25** A
